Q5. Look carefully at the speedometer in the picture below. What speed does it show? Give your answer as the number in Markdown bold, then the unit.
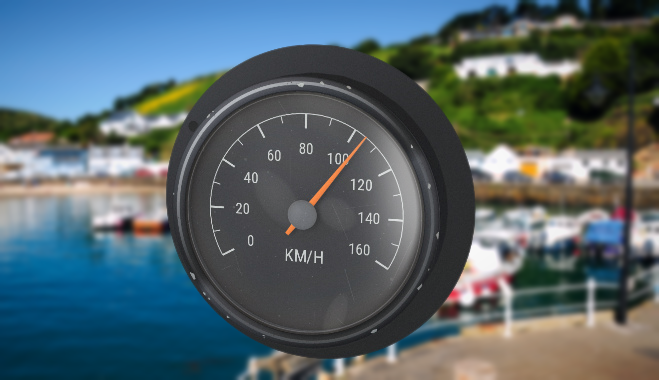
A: **105** km/h
